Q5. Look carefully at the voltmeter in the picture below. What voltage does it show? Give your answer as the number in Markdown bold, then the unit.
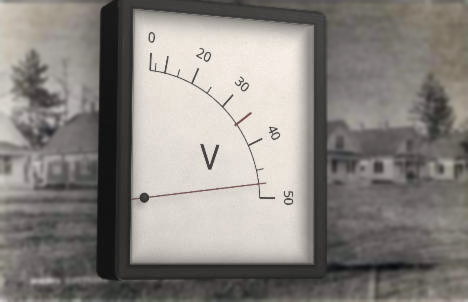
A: **47.5** V
